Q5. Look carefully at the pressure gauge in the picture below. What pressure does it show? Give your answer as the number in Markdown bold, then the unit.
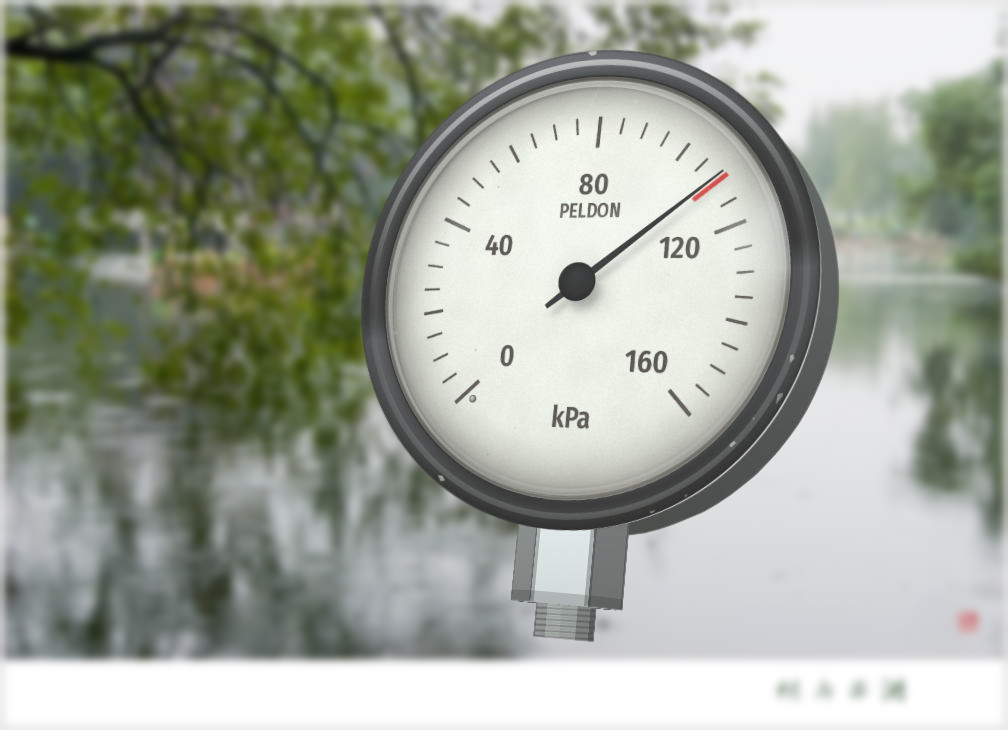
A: **110** kPa
